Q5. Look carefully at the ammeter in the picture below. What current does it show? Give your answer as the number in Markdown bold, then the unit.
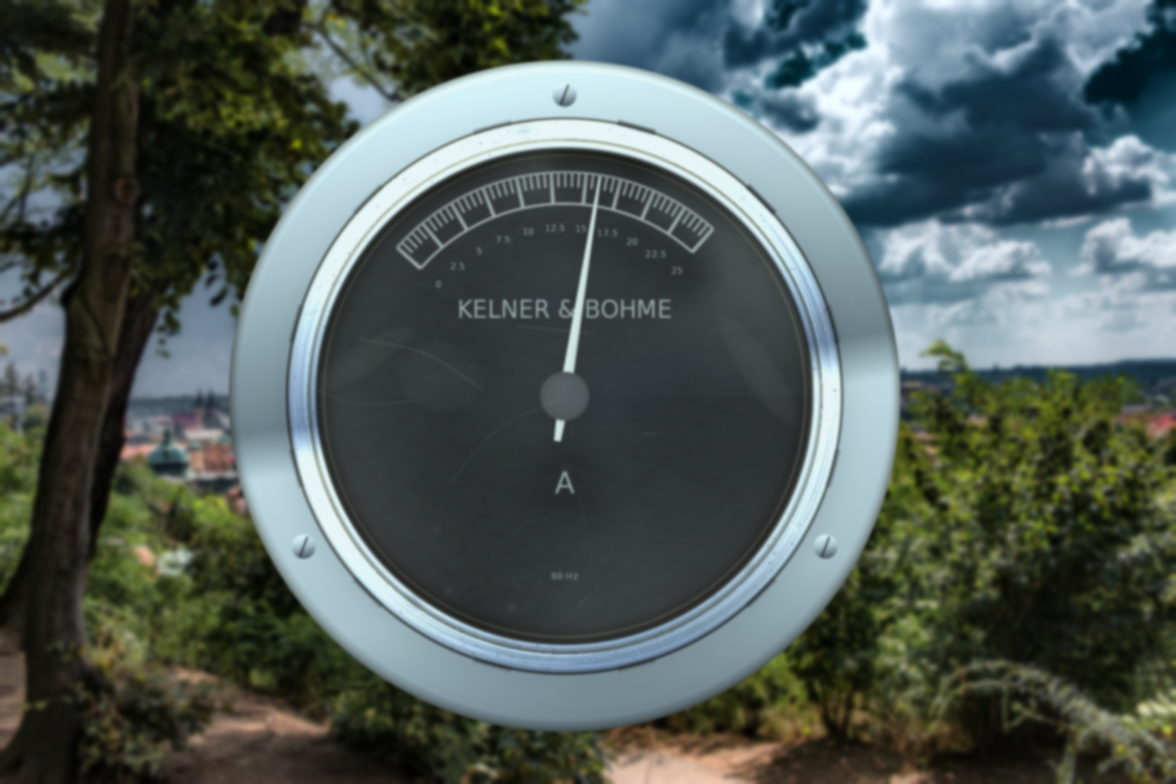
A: **16** A
